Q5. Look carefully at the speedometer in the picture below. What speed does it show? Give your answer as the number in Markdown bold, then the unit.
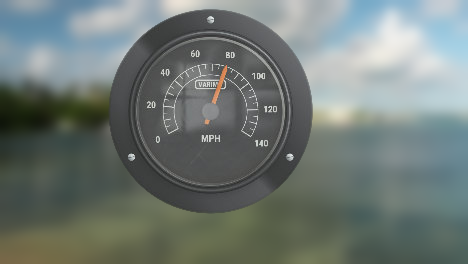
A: **80** mph
